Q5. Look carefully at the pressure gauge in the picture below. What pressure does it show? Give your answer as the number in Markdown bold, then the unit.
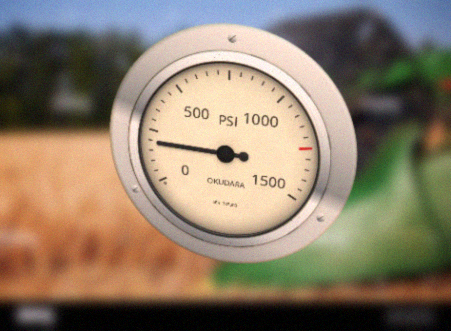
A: **200** psi
